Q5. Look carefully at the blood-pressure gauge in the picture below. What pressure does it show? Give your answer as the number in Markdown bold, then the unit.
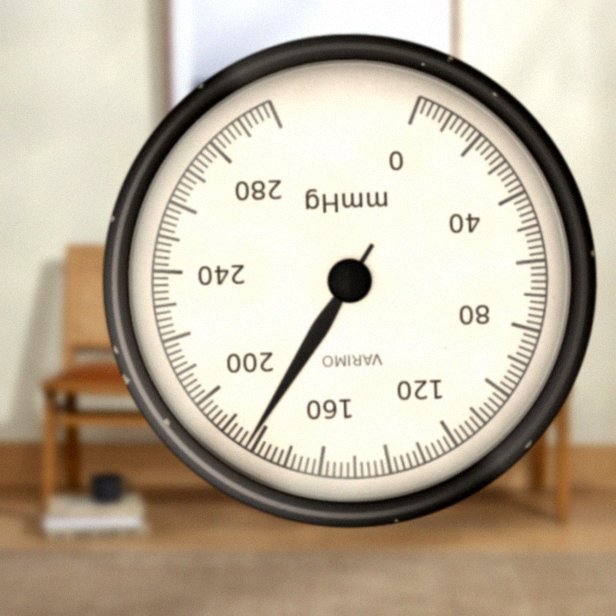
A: **182** mmHg
